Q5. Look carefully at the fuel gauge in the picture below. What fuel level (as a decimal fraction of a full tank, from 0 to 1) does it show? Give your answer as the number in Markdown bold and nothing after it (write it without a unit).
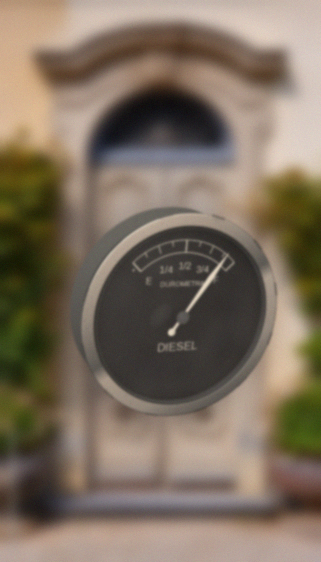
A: **0.875**
